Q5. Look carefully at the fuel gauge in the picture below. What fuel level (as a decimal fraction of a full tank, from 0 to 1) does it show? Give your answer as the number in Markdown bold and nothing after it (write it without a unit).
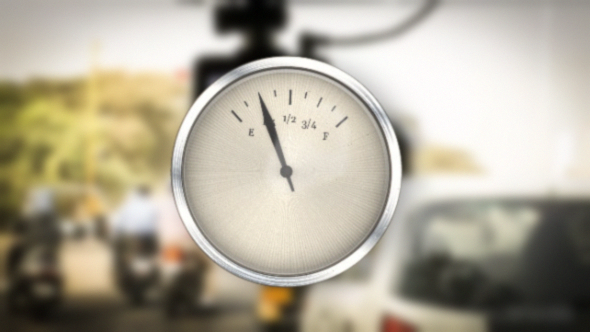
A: **0.25**
